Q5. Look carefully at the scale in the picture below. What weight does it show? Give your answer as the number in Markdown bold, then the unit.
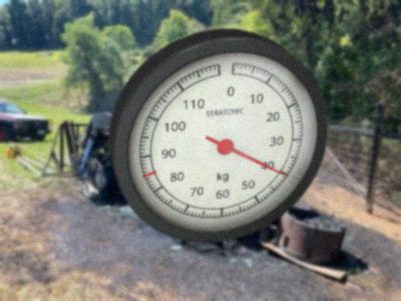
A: **40** kg
